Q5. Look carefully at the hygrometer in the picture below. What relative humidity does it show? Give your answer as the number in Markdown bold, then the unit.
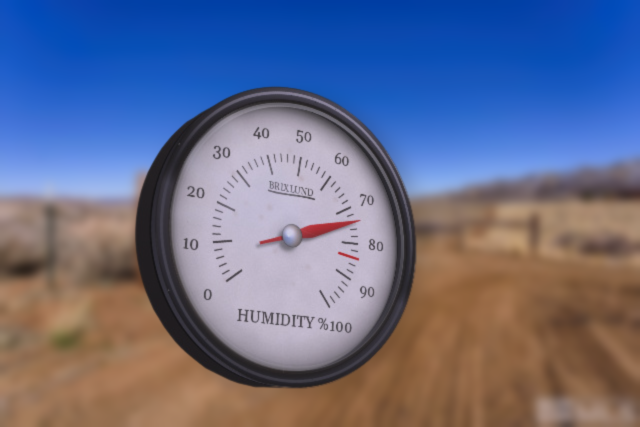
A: **74** %
